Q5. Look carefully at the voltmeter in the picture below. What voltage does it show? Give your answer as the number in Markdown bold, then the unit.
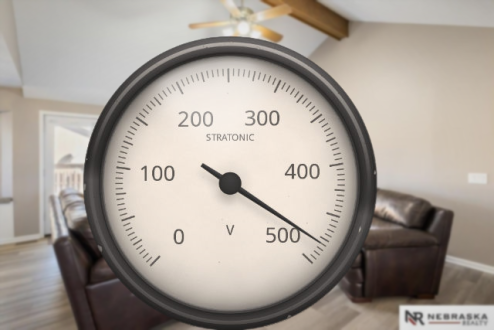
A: **480** V
